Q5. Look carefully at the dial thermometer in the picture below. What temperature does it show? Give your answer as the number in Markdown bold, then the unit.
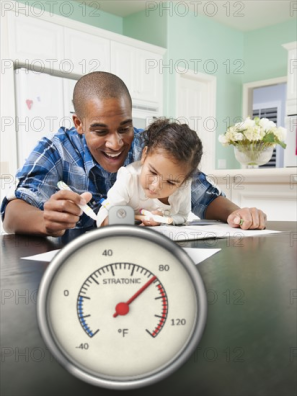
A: **80** °F
